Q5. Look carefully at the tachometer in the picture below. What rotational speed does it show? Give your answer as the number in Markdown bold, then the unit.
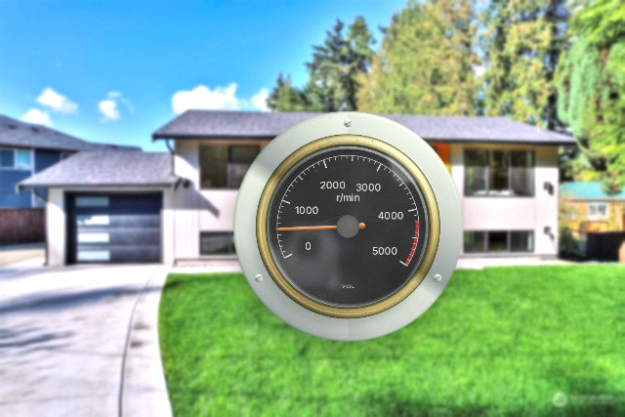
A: **500** rpm
